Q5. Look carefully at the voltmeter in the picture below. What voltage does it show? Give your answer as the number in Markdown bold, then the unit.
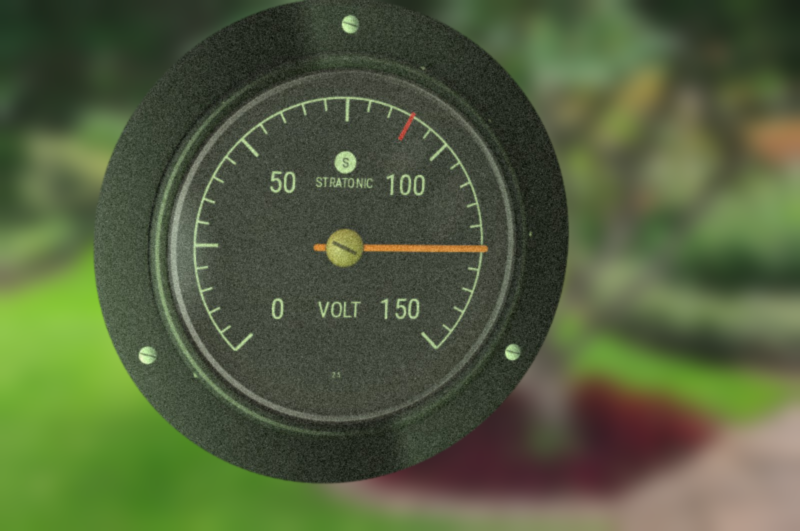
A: **125** V
